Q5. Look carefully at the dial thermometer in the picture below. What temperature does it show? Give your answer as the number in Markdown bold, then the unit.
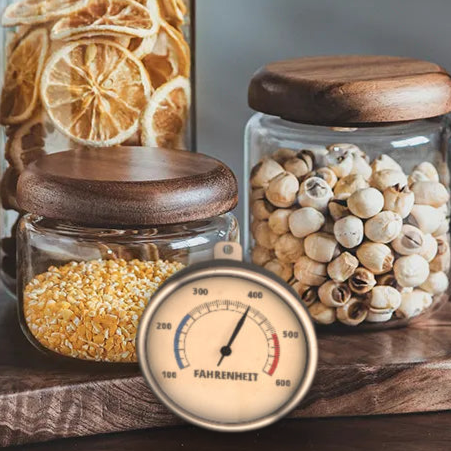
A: **400** °F
